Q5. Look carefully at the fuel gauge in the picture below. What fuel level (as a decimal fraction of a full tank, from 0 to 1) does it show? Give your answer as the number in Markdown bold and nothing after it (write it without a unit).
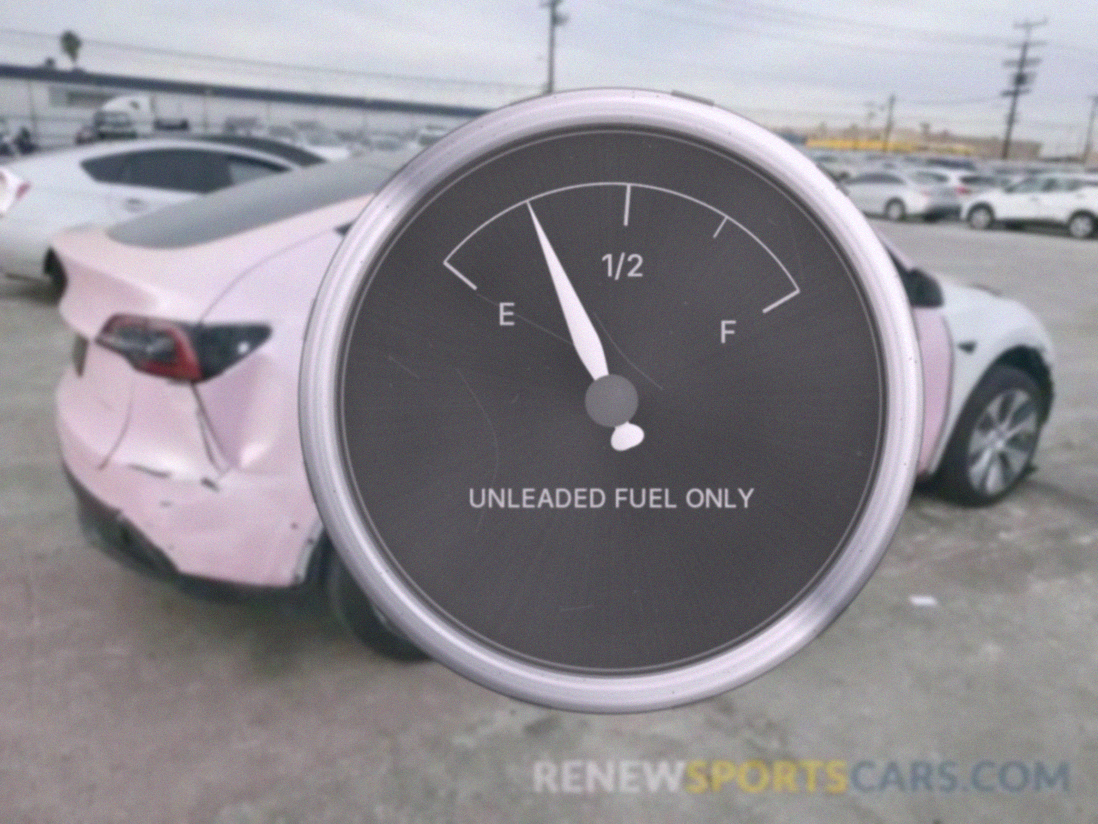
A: **0.25**
